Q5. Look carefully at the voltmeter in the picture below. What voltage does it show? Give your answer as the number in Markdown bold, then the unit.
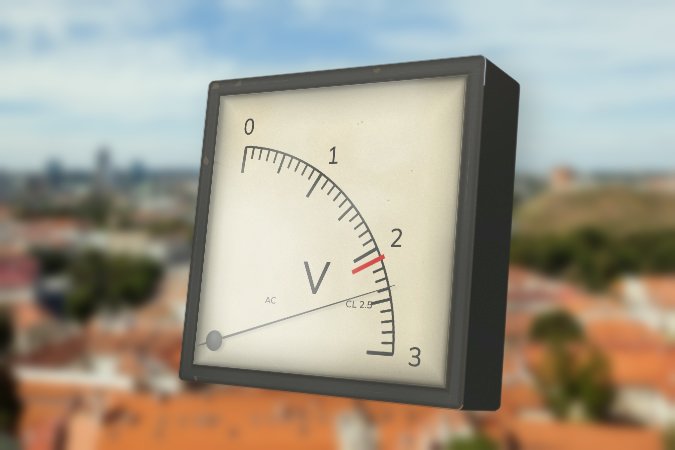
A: **2.4** V
